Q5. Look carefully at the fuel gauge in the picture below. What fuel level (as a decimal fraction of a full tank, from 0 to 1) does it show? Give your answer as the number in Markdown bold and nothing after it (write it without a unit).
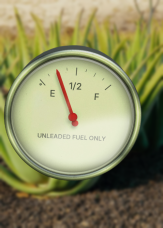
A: **0.25**
